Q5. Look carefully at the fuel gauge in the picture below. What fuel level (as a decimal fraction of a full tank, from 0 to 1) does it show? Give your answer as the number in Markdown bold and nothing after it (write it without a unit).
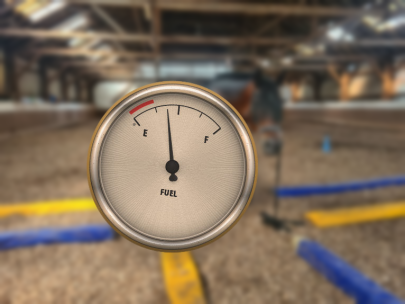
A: **0.375**
